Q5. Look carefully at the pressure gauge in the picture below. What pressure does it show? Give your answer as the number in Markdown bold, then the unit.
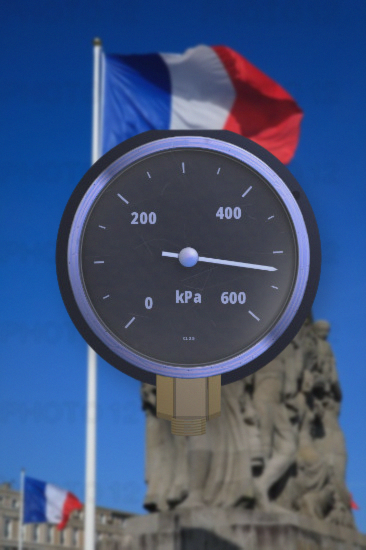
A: **525** kPa
